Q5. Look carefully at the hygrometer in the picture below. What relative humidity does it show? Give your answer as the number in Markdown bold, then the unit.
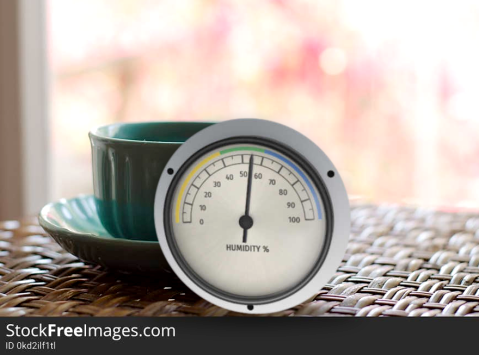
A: **55** %
